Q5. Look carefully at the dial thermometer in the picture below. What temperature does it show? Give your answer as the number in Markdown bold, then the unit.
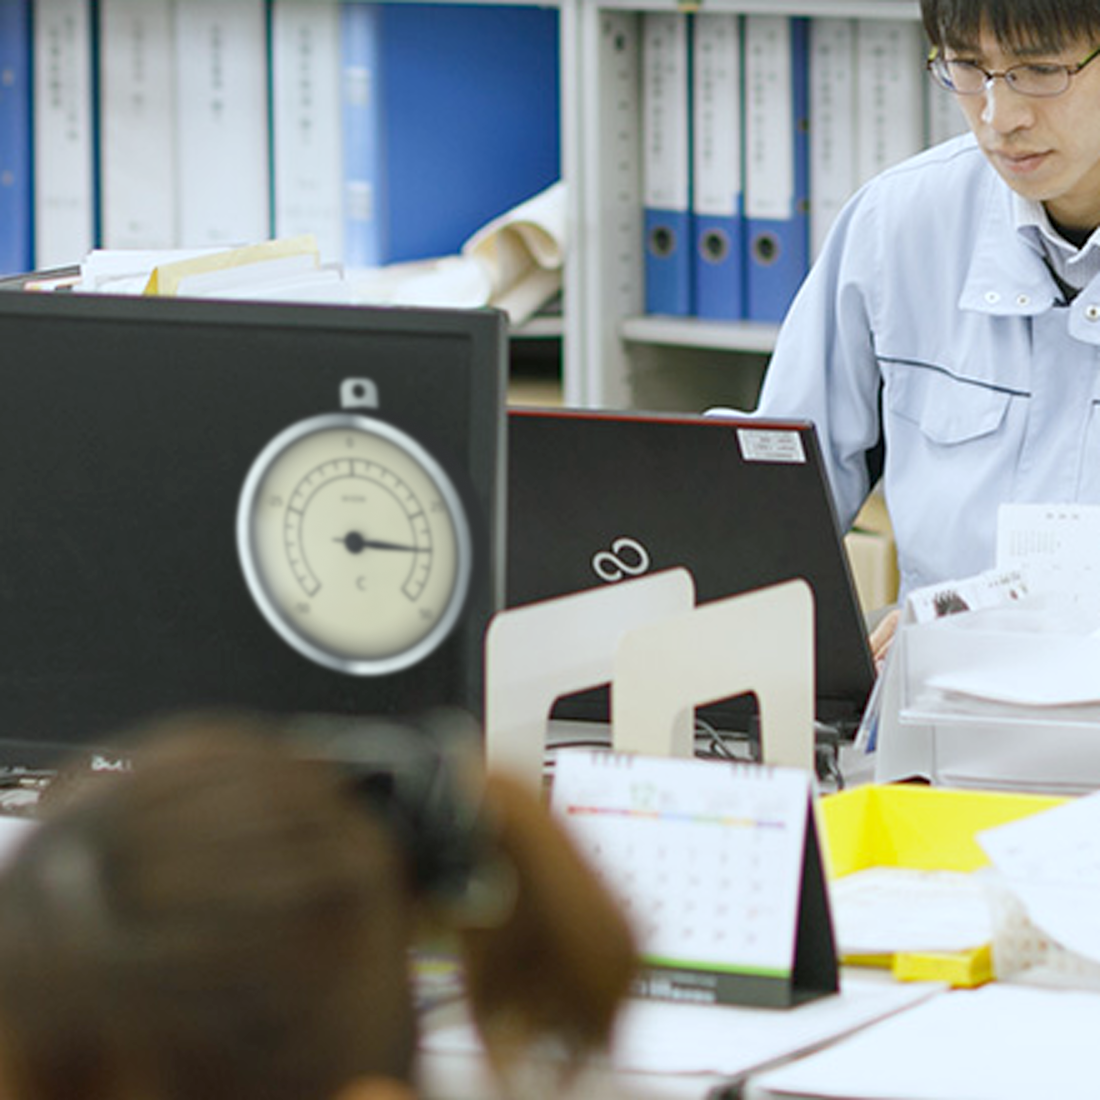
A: **35** °C
